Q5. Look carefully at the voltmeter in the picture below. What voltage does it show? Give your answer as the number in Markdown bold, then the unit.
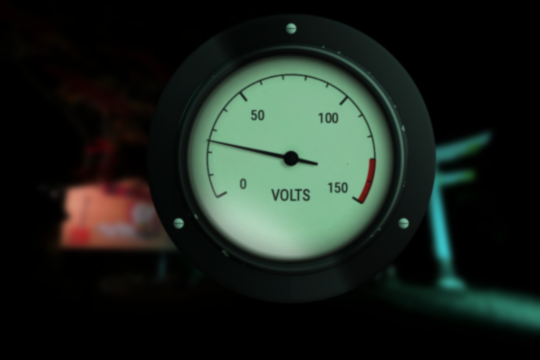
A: **25** V
